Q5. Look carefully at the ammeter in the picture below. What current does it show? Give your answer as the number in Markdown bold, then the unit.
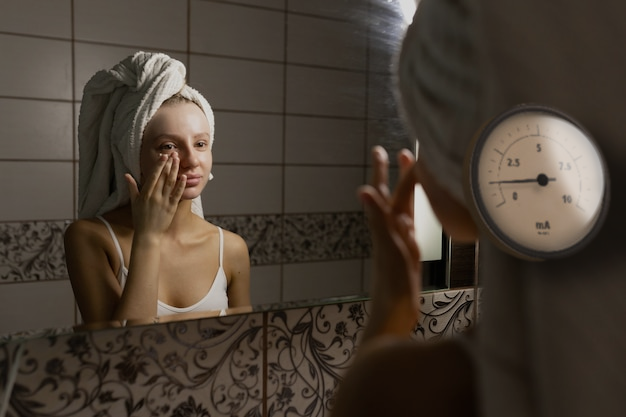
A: **1** mA
